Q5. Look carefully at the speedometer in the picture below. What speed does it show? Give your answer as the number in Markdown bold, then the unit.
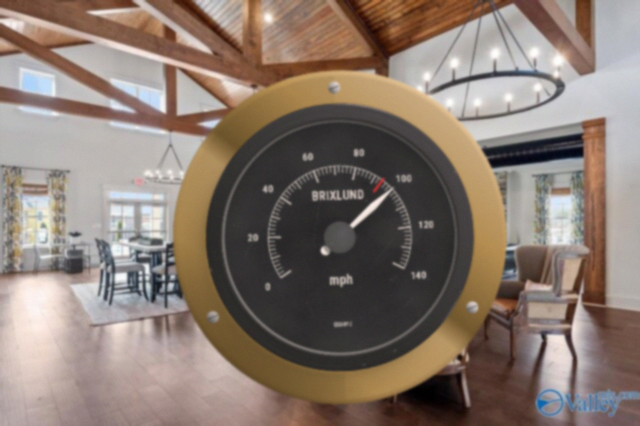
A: **100** mph
